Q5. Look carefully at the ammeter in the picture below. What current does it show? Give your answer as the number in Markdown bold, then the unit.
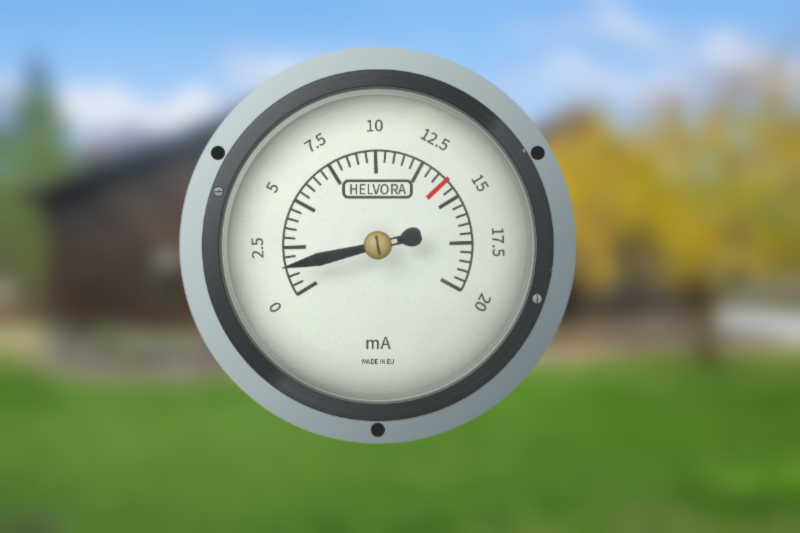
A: **1.5** mA
